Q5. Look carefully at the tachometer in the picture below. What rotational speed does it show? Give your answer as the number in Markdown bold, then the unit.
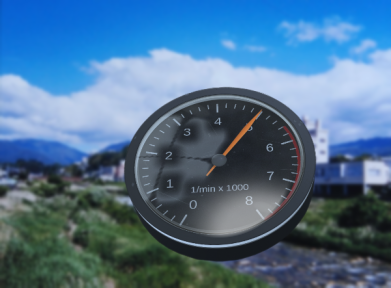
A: **5000** rpm
